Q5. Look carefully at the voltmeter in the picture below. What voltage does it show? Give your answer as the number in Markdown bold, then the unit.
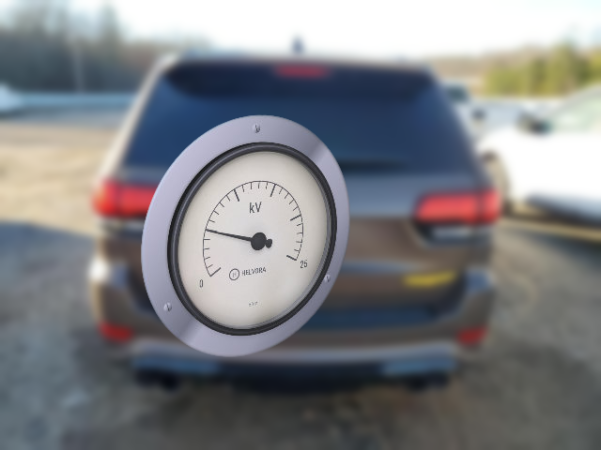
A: **5** kV
